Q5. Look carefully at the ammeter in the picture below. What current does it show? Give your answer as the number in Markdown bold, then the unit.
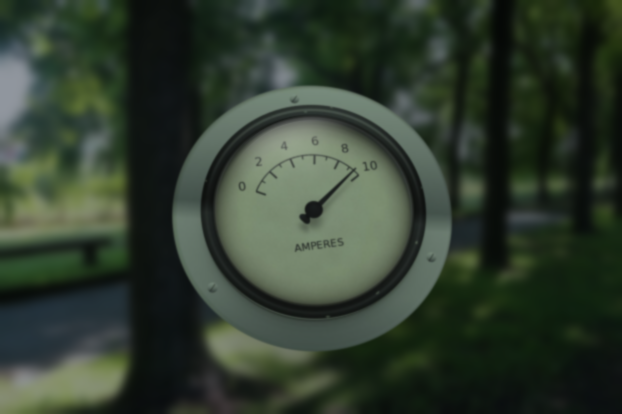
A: **9.5** A
